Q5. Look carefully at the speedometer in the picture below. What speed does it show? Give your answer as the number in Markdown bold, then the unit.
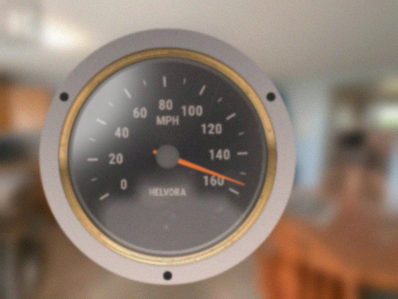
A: **155** mph
